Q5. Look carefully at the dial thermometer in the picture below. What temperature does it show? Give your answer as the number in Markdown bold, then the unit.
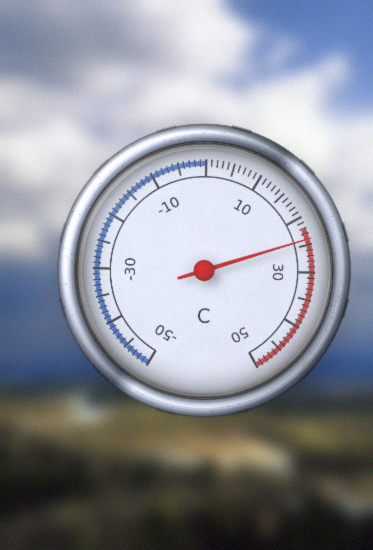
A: **24** °C
